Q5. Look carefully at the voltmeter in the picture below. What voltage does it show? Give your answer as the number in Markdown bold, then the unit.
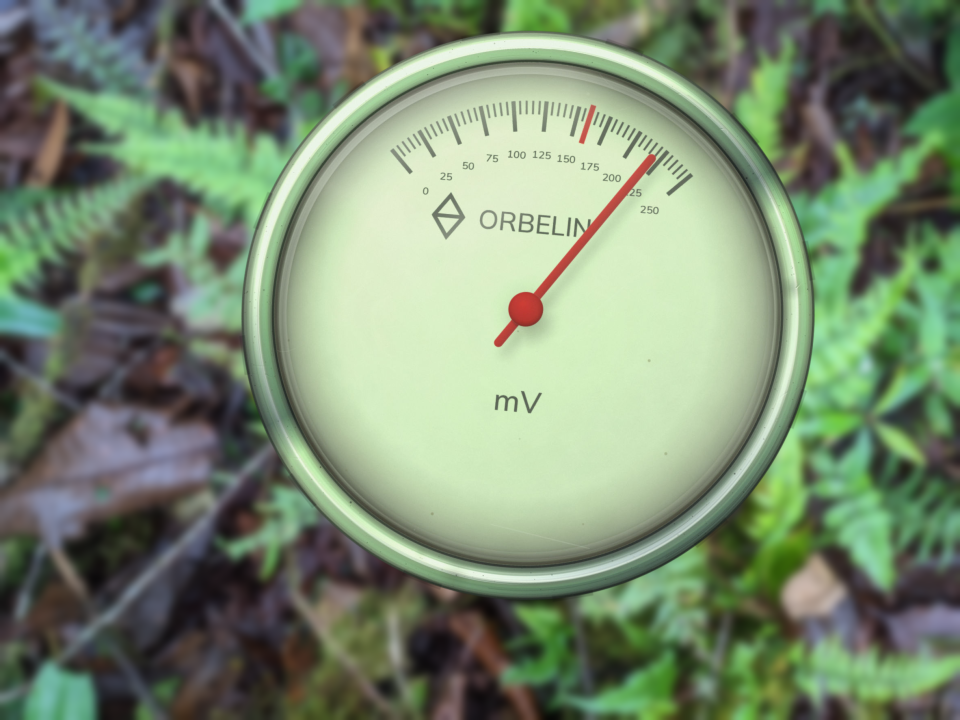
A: **220** mV
